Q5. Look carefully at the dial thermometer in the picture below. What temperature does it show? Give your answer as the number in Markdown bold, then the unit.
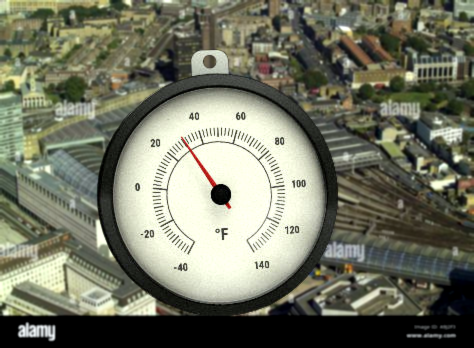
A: **30** °F
